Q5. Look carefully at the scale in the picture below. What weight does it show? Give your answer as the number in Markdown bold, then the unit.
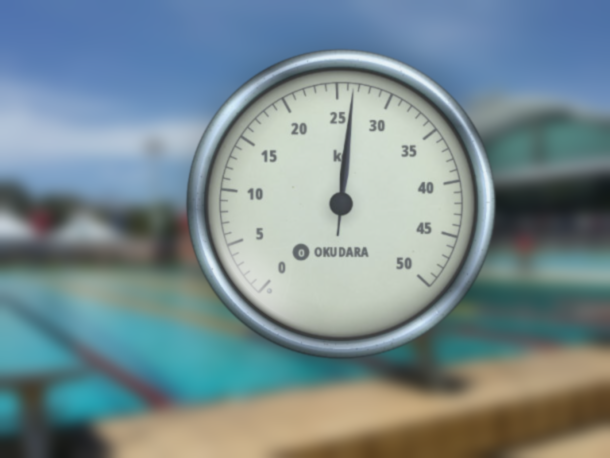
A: **26.5** kg
